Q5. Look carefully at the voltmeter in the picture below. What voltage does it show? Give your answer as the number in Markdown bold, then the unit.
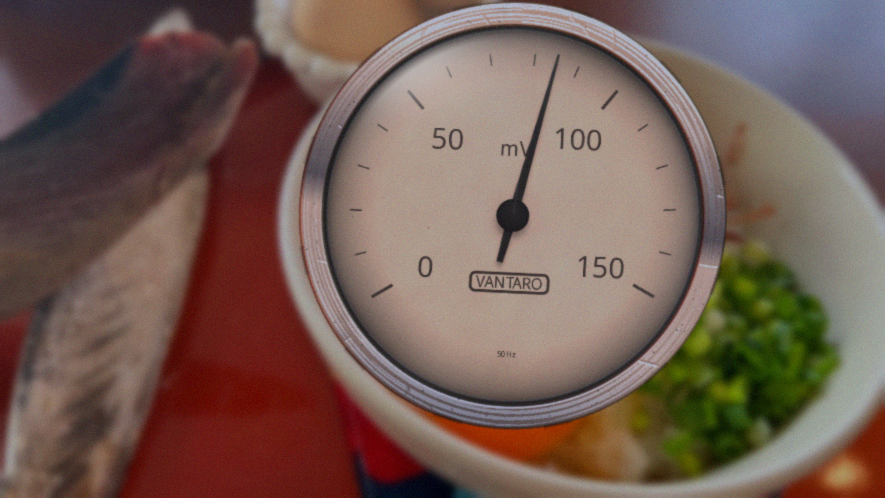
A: **85** mV
